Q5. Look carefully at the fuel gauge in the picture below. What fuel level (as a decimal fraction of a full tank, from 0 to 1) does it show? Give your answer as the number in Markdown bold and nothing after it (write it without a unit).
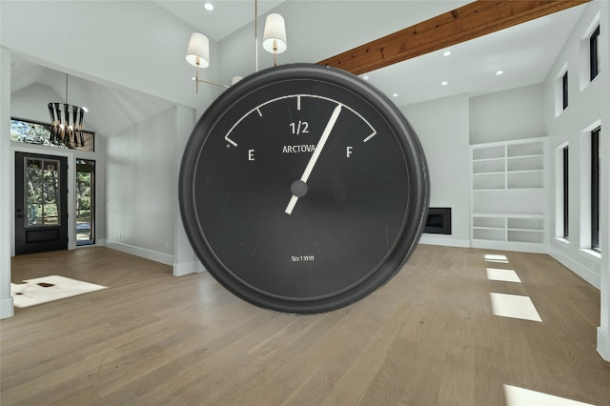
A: **0.75**
